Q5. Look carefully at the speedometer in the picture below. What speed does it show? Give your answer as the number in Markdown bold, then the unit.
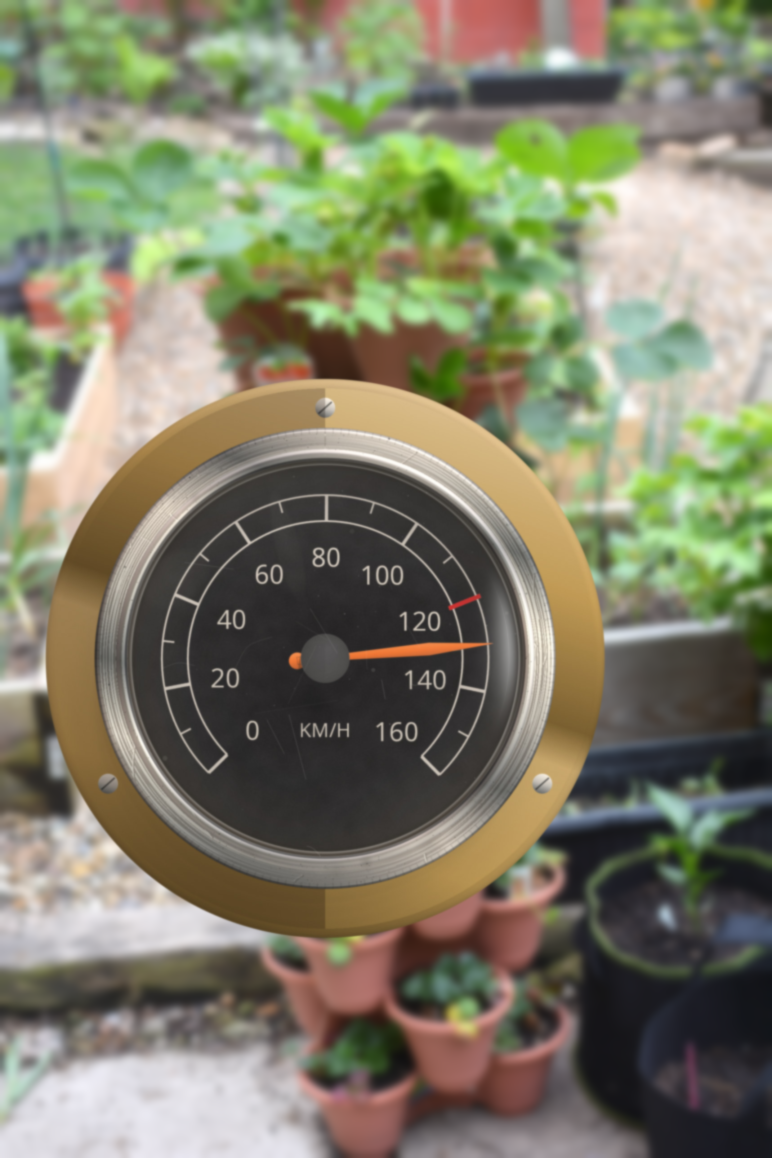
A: **130** km/h
